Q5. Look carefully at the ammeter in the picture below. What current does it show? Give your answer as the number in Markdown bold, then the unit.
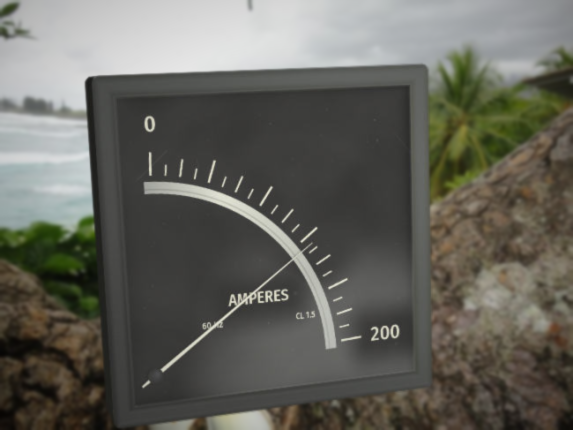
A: **125** A
